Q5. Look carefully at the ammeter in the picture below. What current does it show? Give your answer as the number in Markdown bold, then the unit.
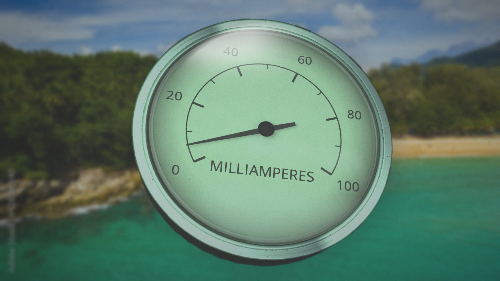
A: **5** mA
